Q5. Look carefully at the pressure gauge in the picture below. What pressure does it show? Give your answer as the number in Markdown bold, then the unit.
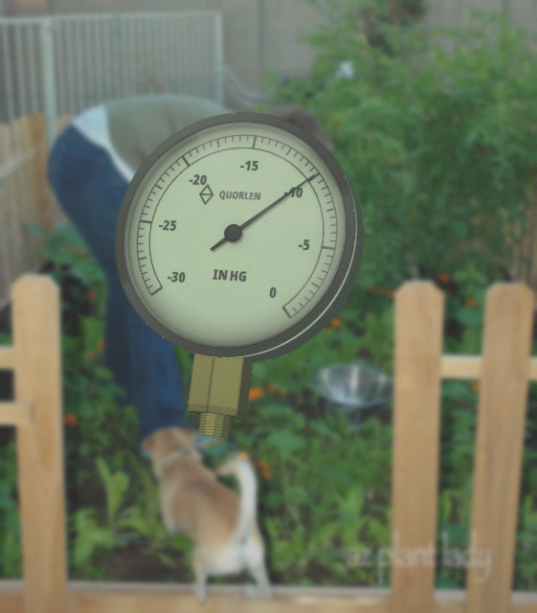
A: **-10** inHg
